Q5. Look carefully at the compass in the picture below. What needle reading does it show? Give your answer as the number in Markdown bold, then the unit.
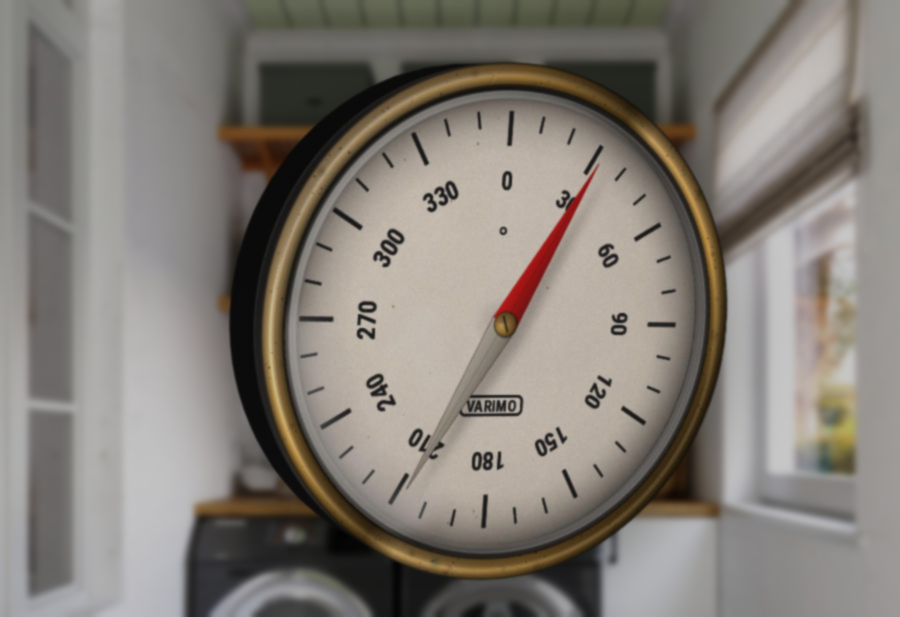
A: **30** °
